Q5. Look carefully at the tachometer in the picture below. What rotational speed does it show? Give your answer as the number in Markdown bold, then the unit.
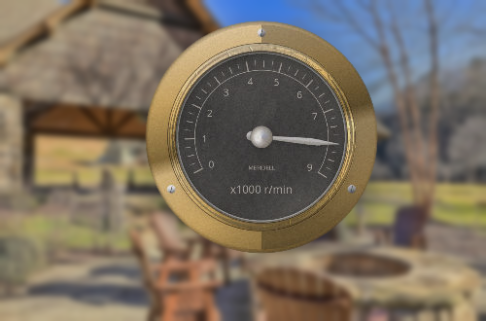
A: **8000** rpm
